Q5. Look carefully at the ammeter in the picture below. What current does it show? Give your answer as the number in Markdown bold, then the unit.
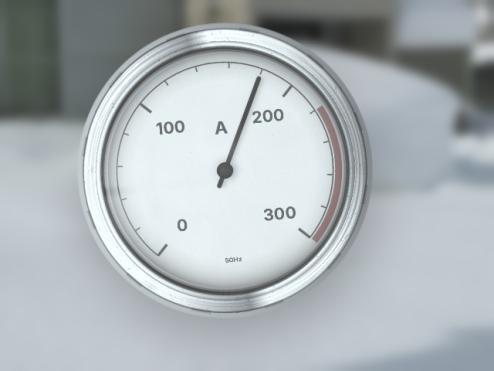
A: **180** A
